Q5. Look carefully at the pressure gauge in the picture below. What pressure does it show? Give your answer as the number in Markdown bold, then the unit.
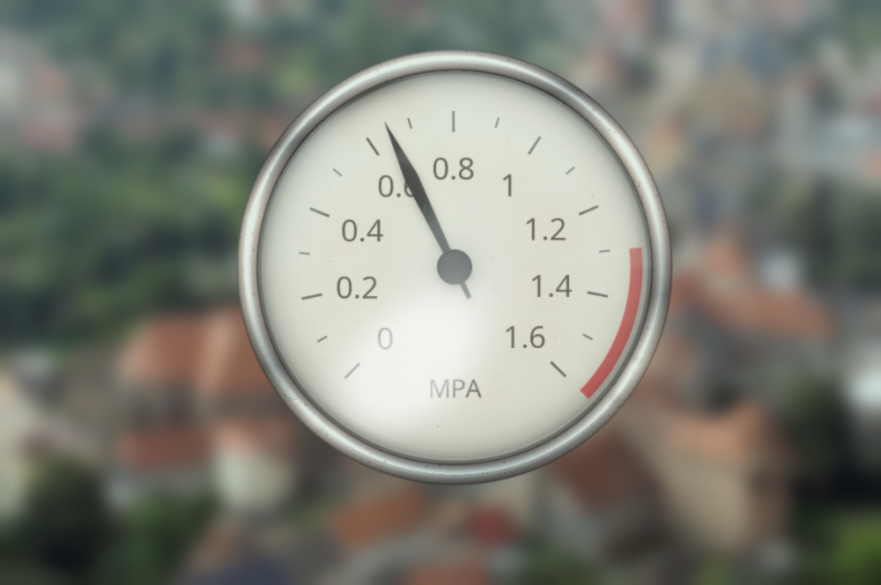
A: **0.65** MPa
